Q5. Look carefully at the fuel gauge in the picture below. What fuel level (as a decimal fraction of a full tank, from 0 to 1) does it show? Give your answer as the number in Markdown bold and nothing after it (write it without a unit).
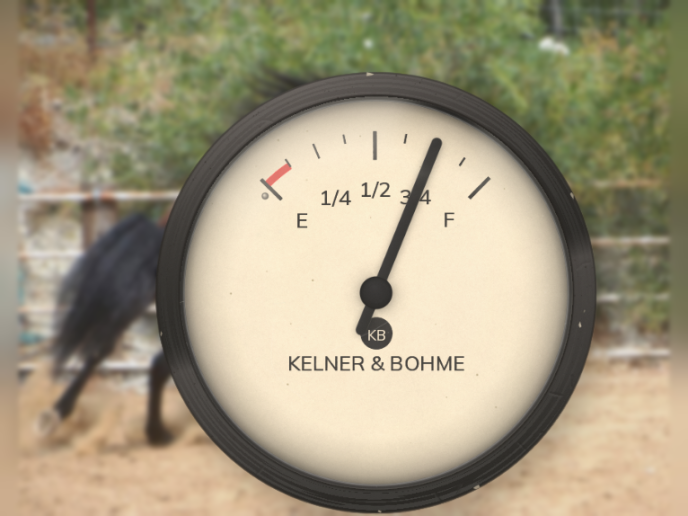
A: **0.75**
